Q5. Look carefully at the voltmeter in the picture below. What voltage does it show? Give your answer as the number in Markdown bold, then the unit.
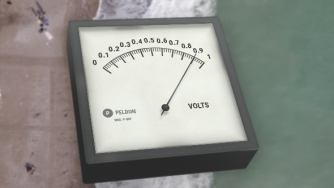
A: **0.9** V
